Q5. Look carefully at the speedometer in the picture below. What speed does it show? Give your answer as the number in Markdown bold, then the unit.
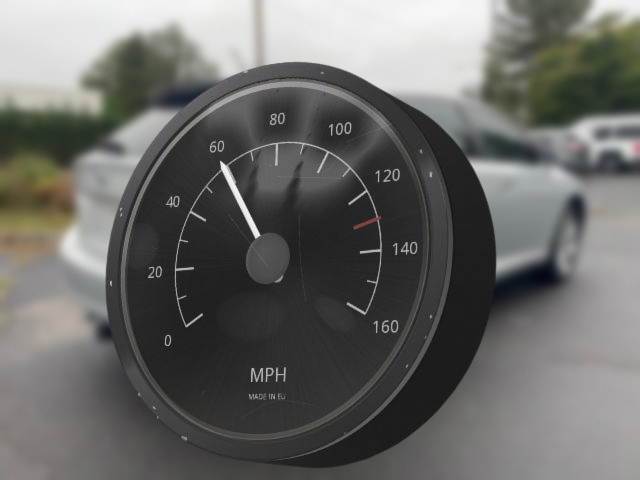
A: **60** mph
